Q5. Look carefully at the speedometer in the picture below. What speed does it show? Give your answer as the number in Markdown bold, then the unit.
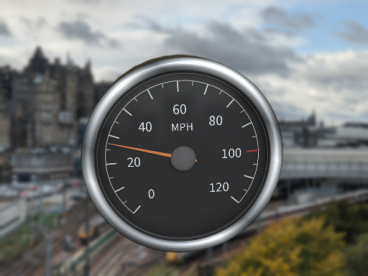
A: **27.5** mph
